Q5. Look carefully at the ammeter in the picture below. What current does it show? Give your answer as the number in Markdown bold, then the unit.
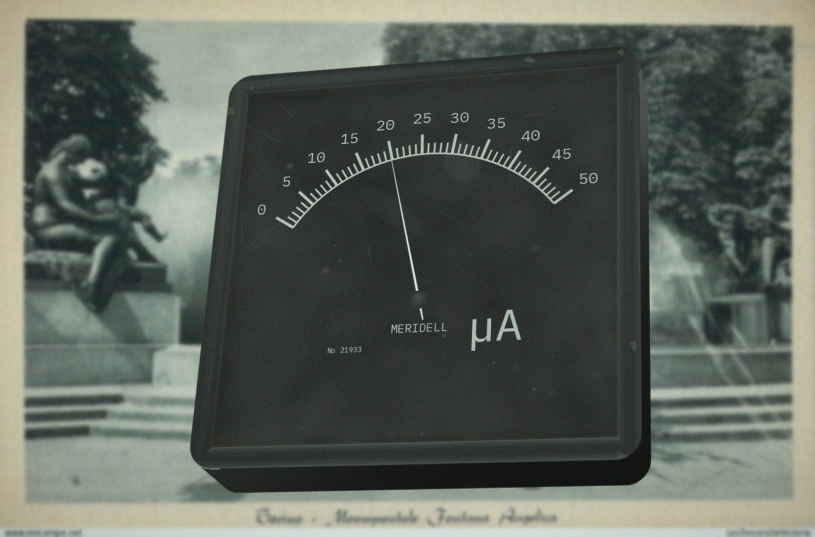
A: **20** µA
